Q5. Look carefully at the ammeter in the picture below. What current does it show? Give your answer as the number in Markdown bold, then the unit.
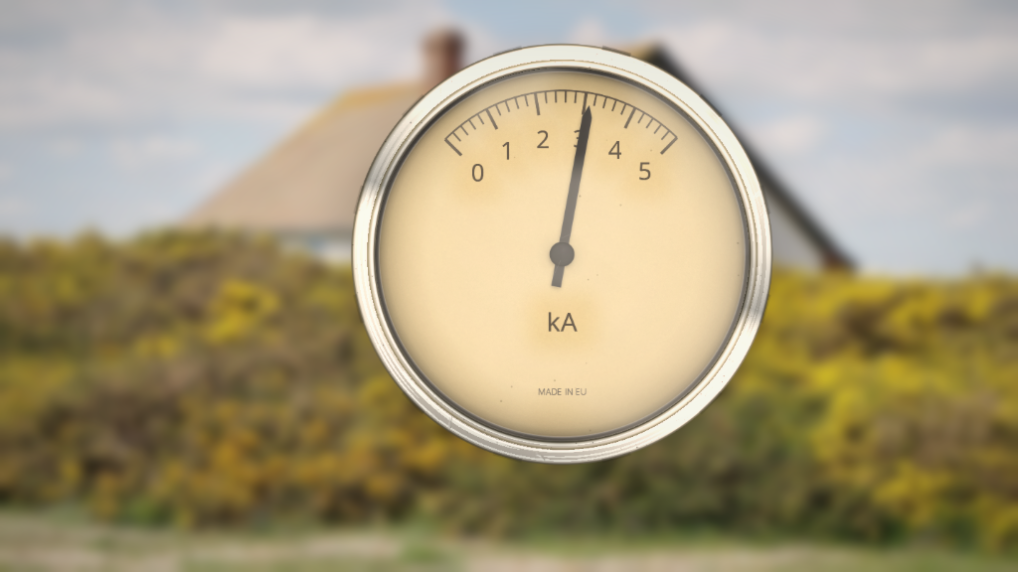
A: **3.1** kA
